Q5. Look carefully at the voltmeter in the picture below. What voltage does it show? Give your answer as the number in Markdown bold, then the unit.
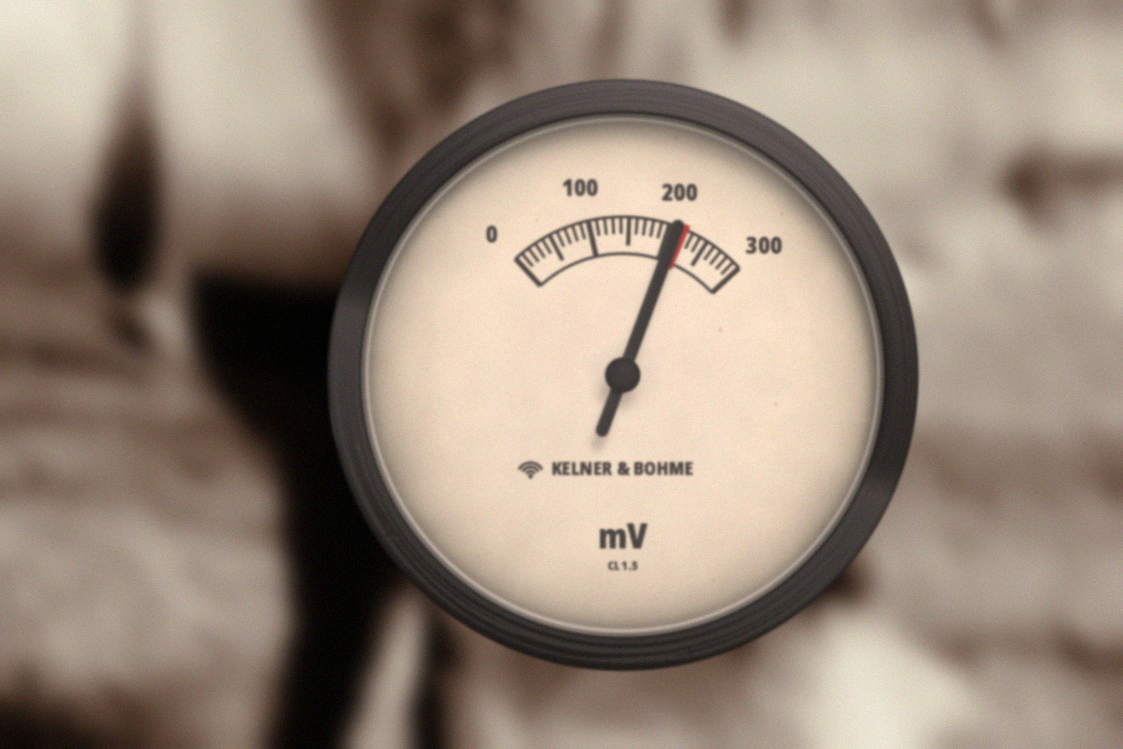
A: **210** mV
